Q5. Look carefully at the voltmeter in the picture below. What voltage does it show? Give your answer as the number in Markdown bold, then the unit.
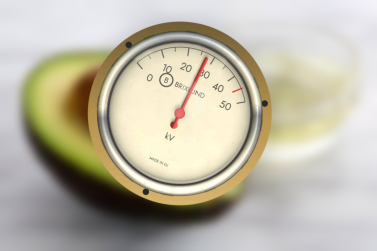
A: **27.5** kV
